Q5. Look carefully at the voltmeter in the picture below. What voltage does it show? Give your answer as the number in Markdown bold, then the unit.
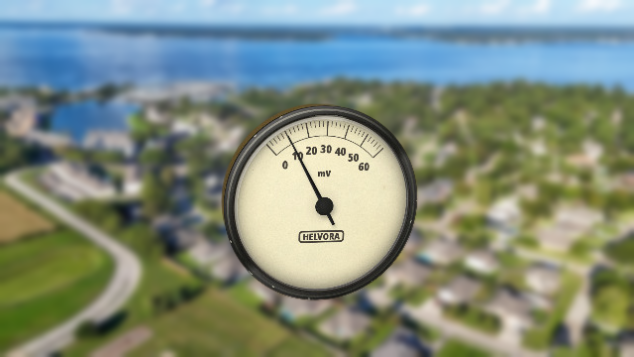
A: **10** mV
